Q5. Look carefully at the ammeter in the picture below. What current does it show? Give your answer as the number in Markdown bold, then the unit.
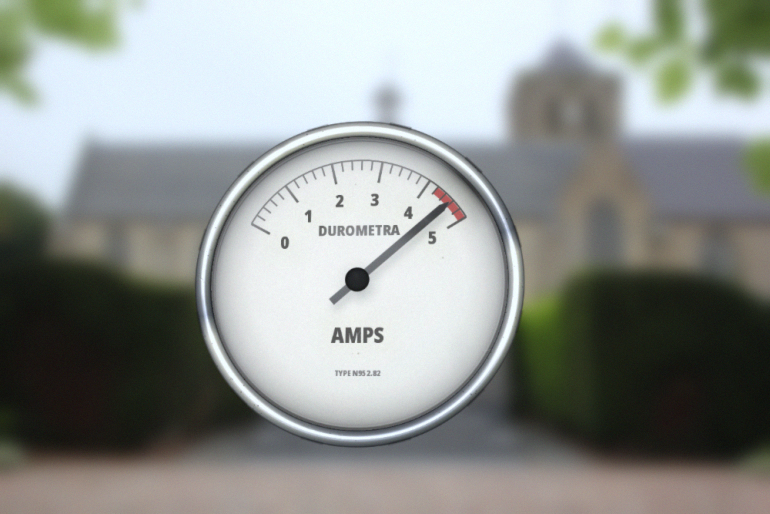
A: **4.6** A
